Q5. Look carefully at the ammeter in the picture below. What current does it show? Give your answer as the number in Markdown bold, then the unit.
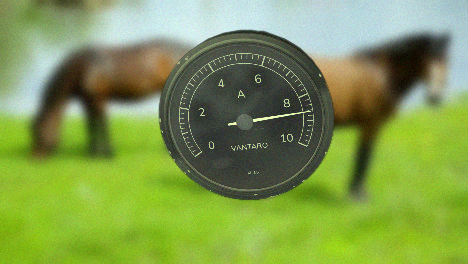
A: **8.6** A
